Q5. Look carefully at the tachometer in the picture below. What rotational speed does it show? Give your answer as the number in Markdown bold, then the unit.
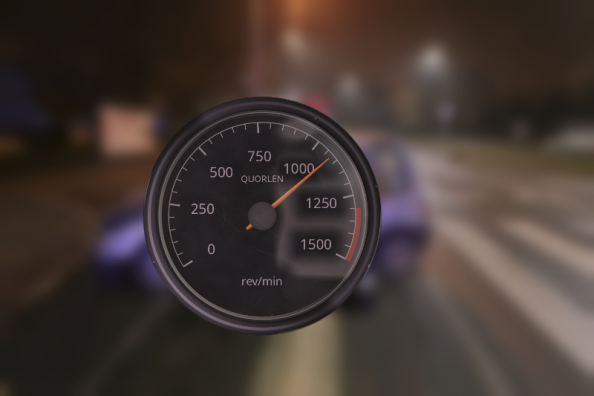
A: **1075** rpm
